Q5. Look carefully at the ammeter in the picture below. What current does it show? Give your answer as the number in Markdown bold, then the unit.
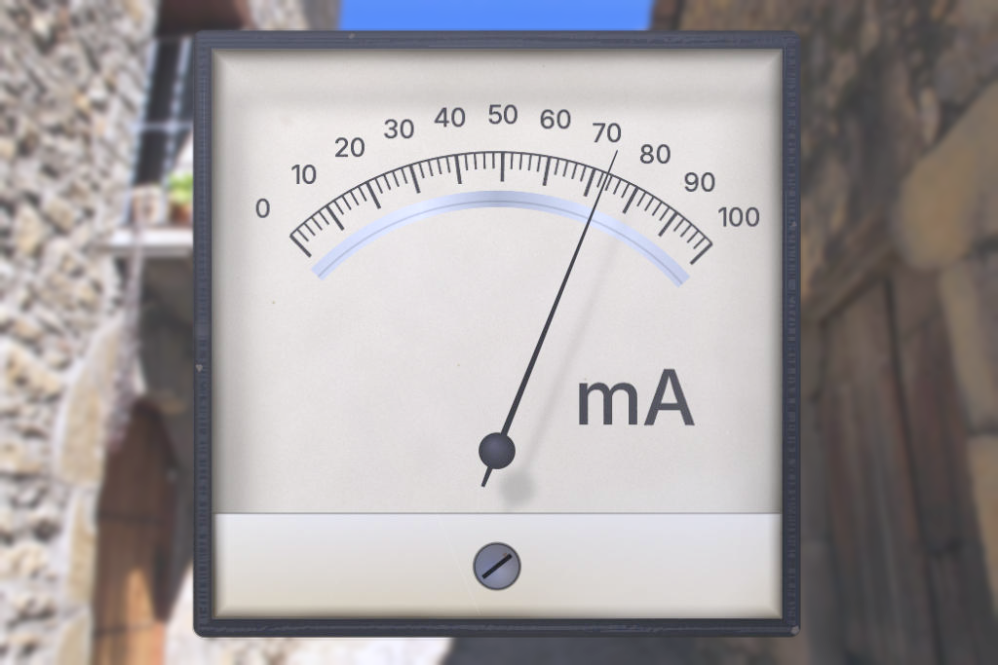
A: **73** mA
